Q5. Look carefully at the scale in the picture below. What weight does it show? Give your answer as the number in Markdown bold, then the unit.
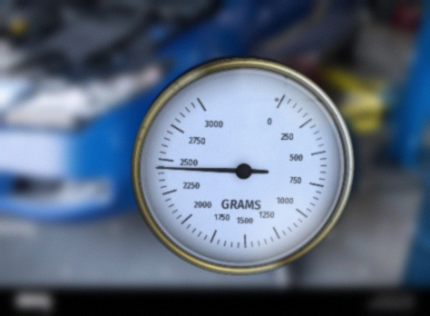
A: **2450** g
